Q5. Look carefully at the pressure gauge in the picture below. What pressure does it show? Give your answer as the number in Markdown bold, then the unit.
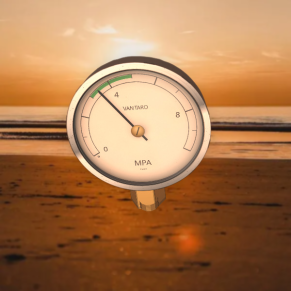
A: **3.5** MPa
